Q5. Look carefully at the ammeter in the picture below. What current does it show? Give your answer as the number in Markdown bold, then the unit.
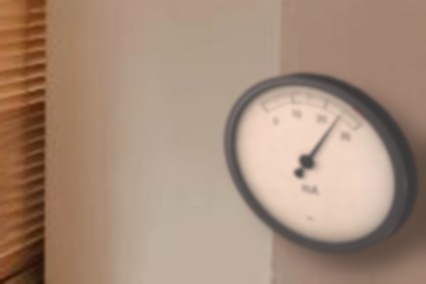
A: **25** mA
